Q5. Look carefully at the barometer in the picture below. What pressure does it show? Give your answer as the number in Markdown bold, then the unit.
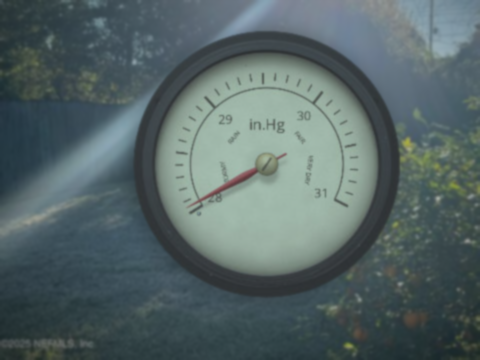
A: **28.05** inHg
